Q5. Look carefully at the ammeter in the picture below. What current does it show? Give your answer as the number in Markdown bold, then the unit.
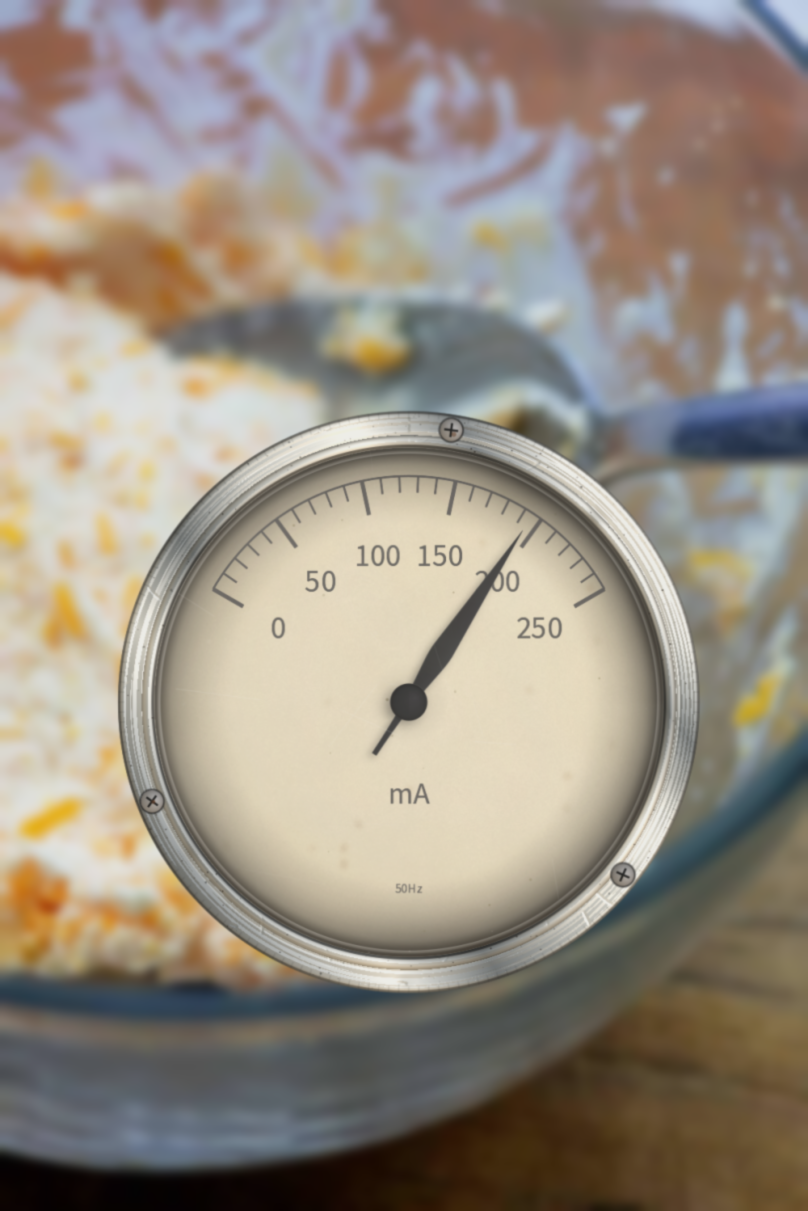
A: **195** mA
